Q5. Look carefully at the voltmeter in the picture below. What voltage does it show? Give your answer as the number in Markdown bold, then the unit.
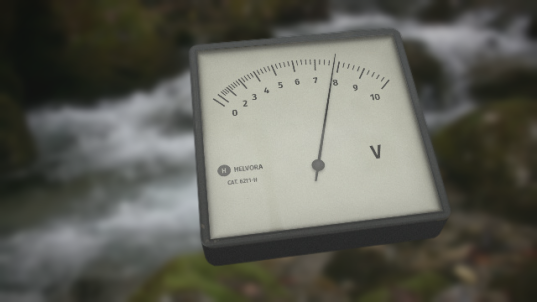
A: **7.8** V
